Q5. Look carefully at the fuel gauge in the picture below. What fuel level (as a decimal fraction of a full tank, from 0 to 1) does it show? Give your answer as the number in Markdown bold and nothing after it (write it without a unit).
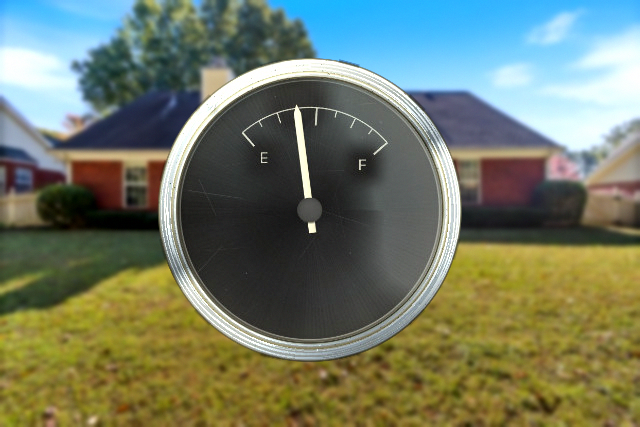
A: **0.375**
